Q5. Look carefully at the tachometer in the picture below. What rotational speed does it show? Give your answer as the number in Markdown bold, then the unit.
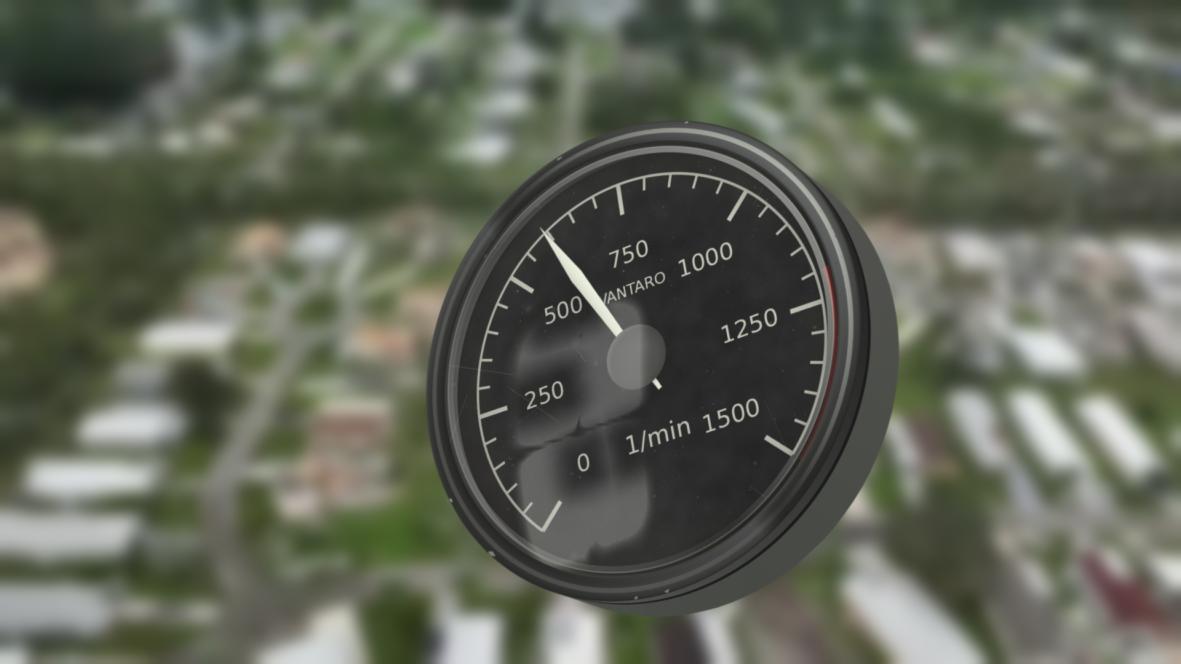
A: **600** rpm
